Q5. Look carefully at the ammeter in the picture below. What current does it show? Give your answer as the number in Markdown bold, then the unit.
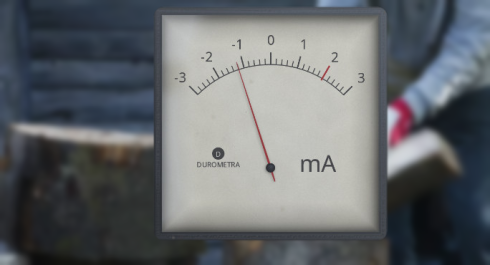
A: **-1.2** mA
